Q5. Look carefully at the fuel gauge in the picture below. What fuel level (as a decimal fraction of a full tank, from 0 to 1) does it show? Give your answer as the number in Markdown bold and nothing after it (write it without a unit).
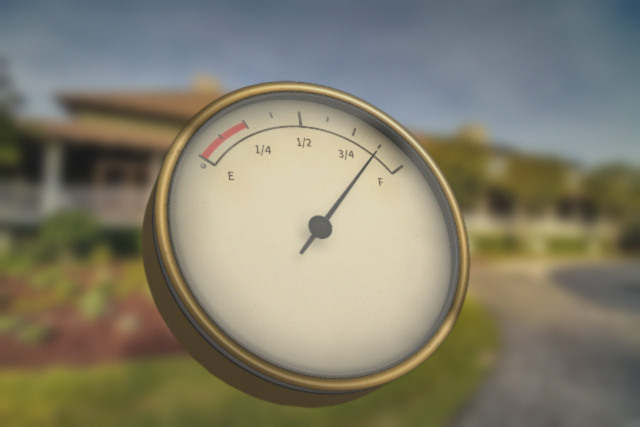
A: **0.875**
